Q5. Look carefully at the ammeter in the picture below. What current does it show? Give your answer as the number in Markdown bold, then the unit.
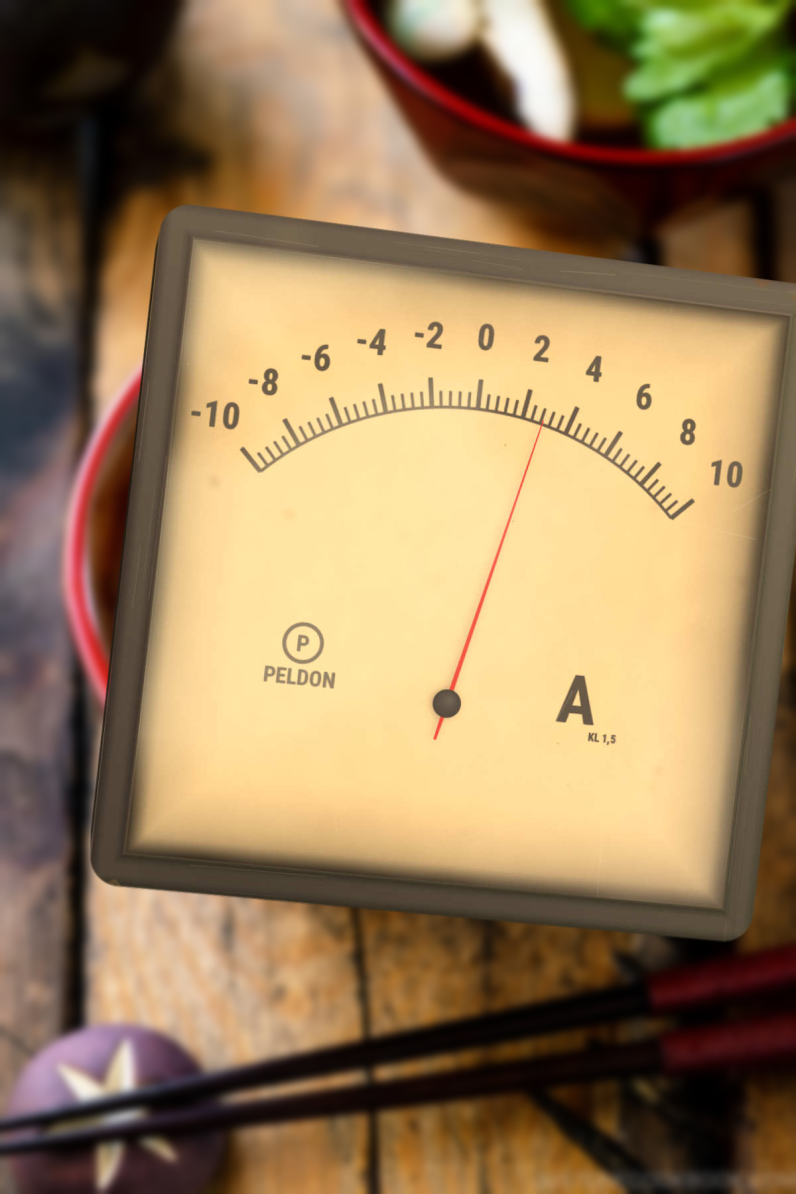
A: **2.8** A
